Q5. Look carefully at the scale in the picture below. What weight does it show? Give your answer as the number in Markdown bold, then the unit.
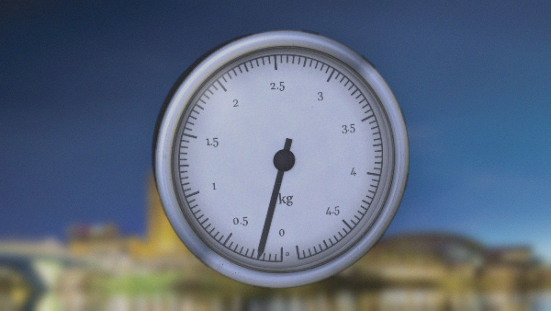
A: **0.2** kg
